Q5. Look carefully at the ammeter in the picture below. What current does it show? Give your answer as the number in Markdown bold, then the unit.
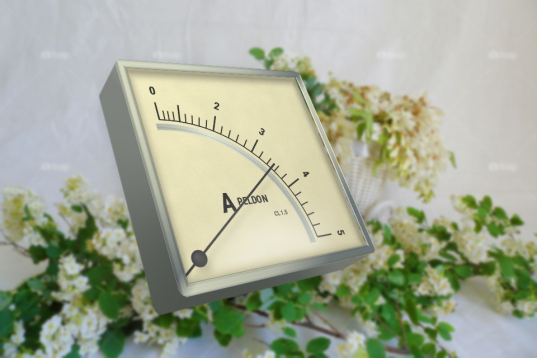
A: **3.5** A
